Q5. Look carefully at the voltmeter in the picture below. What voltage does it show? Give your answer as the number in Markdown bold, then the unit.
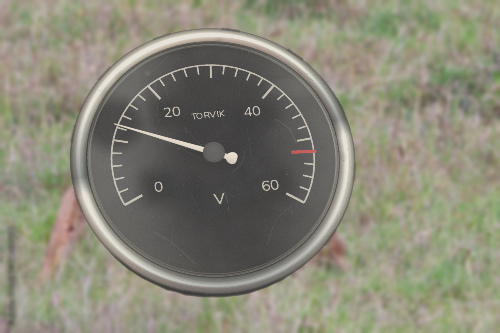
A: **12** V
